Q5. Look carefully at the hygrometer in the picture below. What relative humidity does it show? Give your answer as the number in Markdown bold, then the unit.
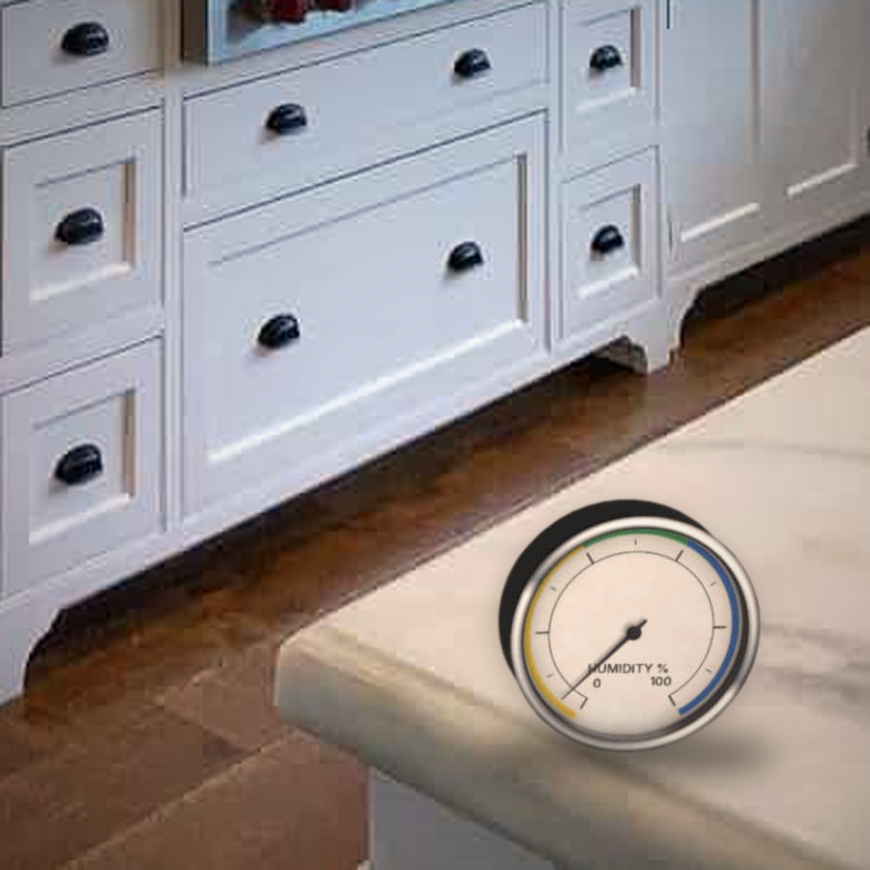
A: **5** %
